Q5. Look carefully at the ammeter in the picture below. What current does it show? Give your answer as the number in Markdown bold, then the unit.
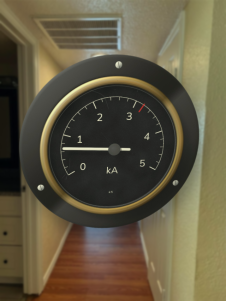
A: **0.7** kA
